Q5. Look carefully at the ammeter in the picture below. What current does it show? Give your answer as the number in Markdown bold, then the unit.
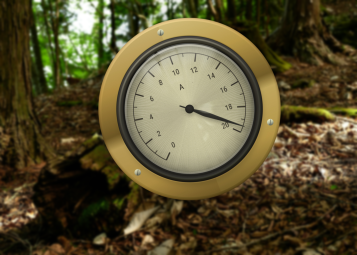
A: **19.5** A
